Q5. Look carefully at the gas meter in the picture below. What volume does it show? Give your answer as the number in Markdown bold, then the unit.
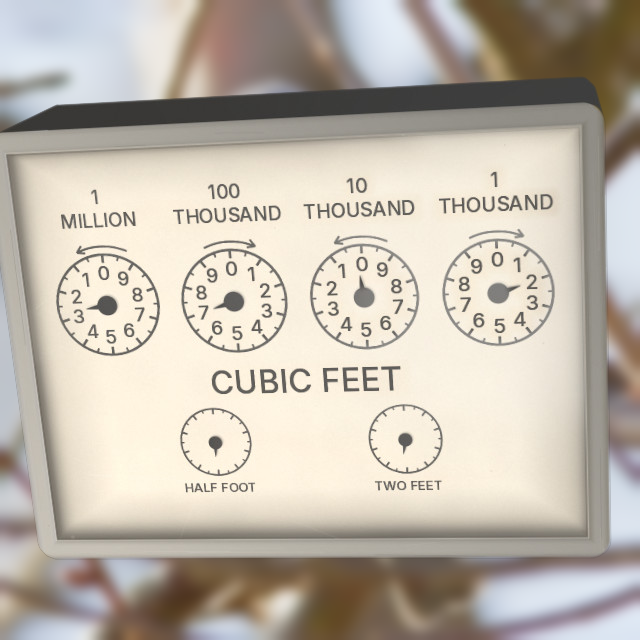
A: **270200** ft³
